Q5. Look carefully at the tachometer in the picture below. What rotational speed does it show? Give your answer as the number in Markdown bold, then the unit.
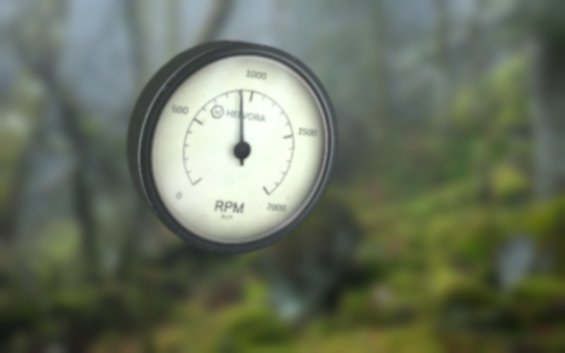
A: **900** rpm
